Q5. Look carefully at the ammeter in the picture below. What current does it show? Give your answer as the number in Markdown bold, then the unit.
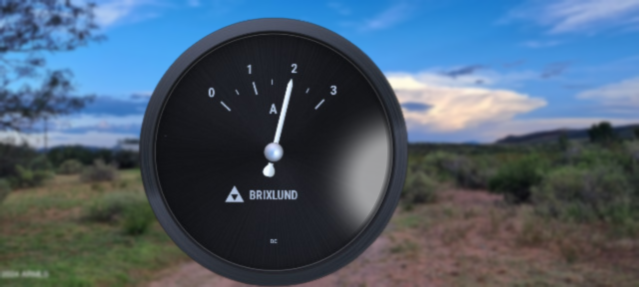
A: **2** A
